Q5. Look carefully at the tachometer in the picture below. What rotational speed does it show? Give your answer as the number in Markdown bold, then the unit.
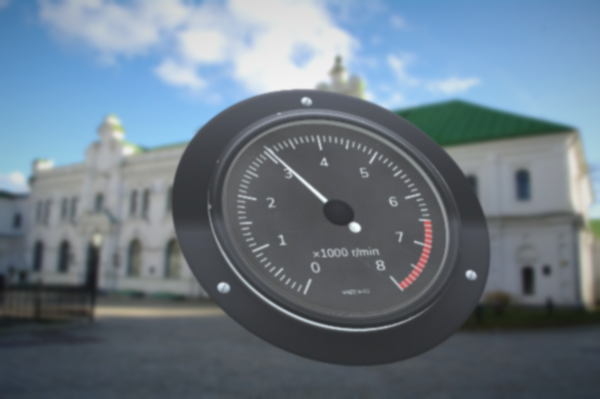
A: **3000** rpm
